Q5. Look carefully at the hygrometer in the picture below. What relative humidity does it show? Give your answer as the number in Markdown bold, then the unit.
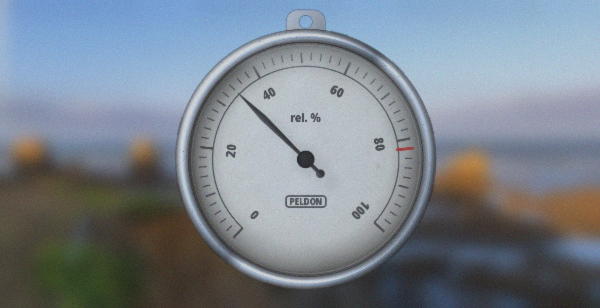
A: **34** %
